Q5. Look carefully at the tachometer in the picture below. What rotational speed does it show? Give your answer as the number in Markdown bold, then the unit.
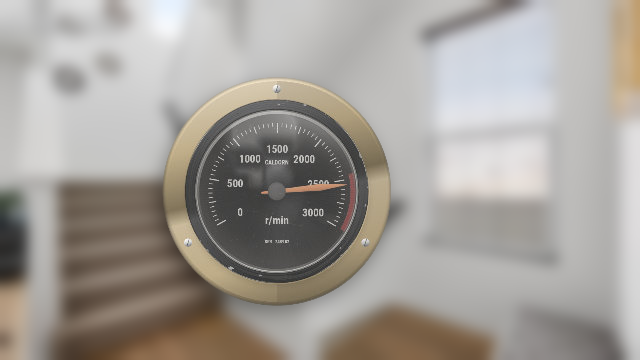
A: **2550** rpm
